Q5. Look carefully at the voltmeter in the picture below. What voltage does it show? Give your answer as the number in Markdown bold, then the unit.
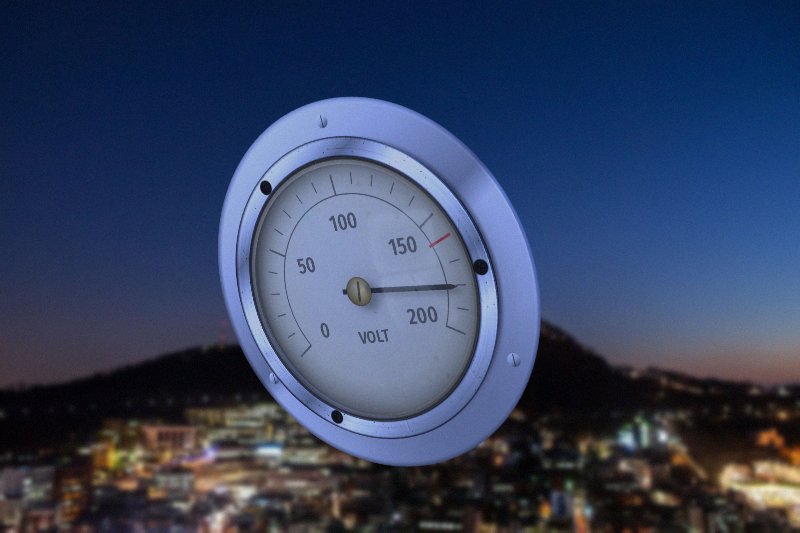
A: **180** V
